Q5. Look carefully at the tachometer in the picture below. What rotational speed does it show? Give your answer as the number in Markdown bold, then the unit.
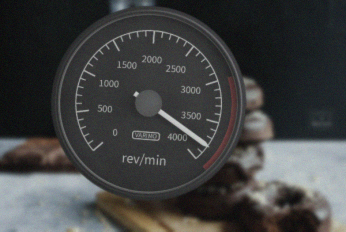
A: **3800** rpm
